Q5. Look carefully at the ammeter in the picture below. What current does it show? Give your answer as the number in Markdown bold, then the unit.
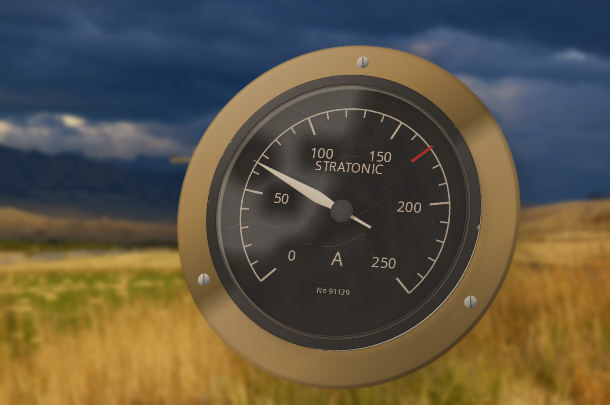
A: **65** A
